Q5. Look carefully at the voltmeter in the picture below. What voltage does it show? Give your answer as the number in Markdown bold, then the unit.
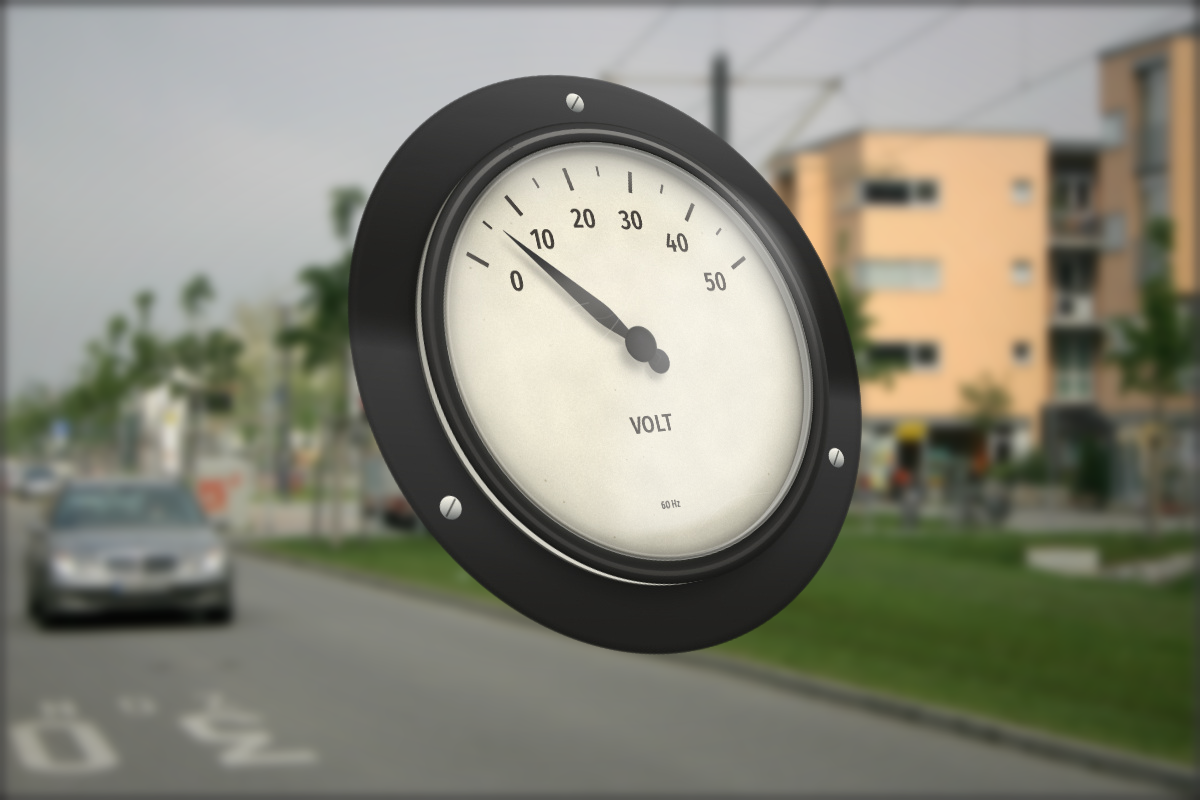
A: **5** V
